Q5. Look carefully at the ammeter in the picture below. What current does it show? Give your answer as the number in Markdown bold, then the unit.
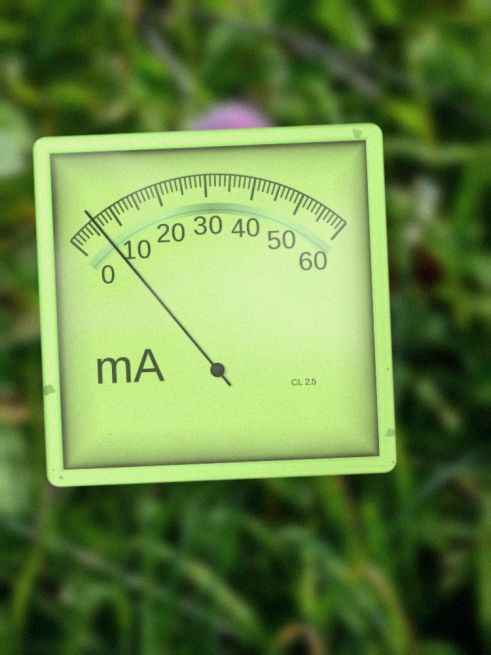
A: **6** mA
